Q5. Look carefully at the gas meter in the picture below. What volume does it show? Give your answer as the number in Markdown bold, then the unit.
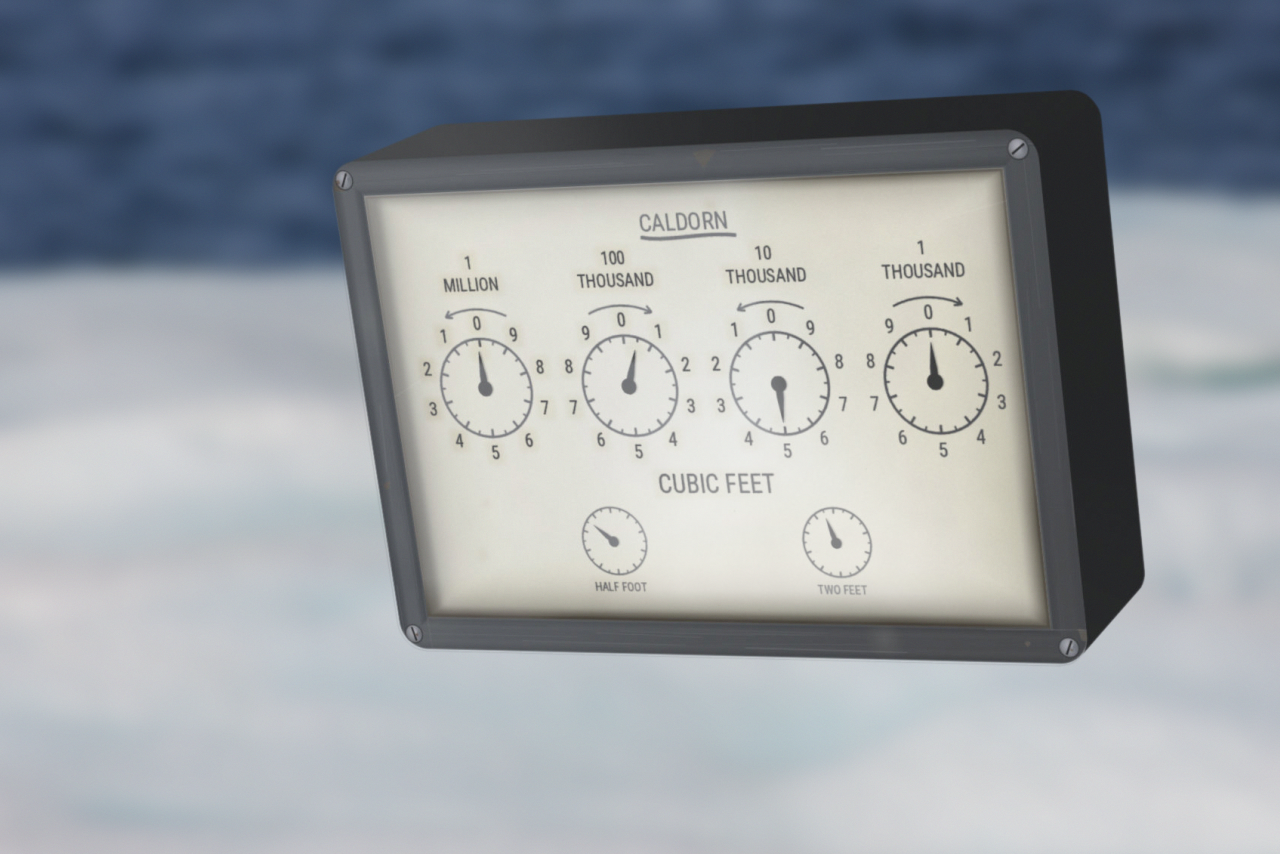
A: **5000** ft³
